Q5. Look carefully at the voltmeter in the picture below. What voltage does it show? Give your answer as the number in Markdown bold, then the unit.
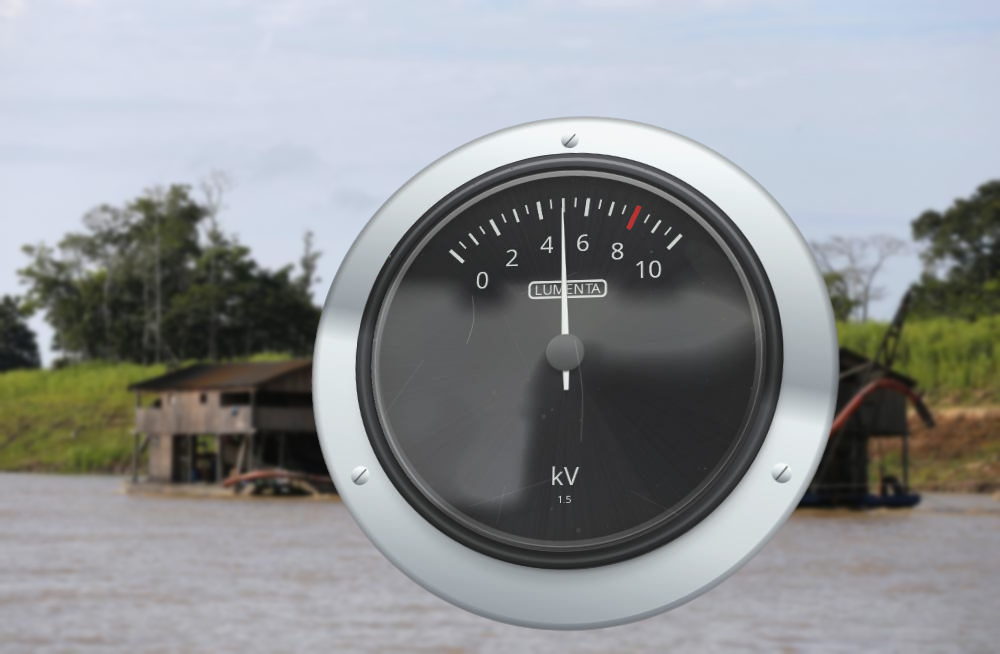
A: **5** kV
